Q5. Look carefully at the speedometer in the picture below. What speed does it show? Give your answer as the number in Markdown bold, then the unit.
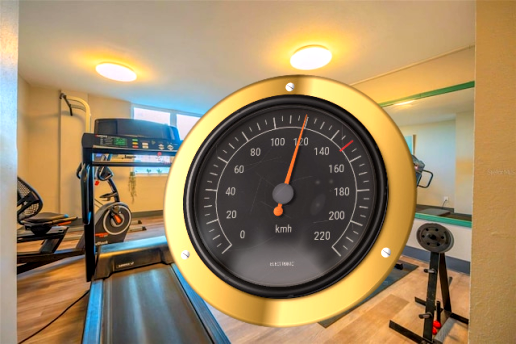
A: **120** km/h
